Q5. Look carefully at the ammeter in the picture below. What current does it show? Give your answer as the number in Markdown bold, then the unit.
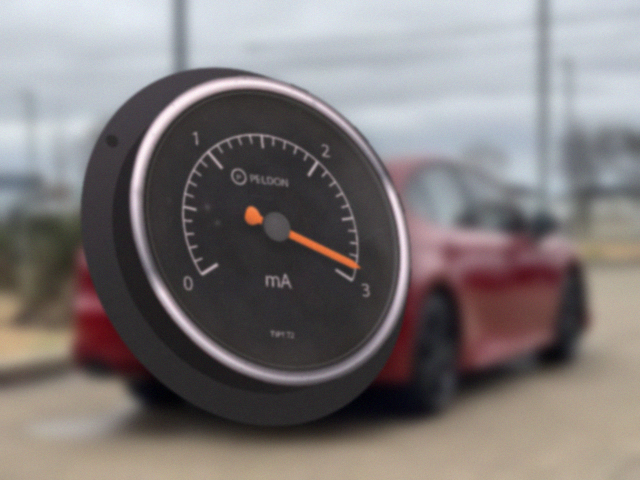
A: **2.9** mA
